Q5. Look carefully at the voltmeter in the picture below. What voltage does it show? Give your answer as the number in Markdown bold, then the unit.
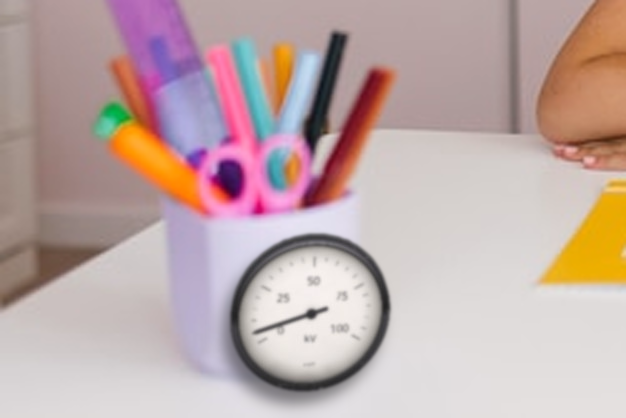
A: **5** kV
